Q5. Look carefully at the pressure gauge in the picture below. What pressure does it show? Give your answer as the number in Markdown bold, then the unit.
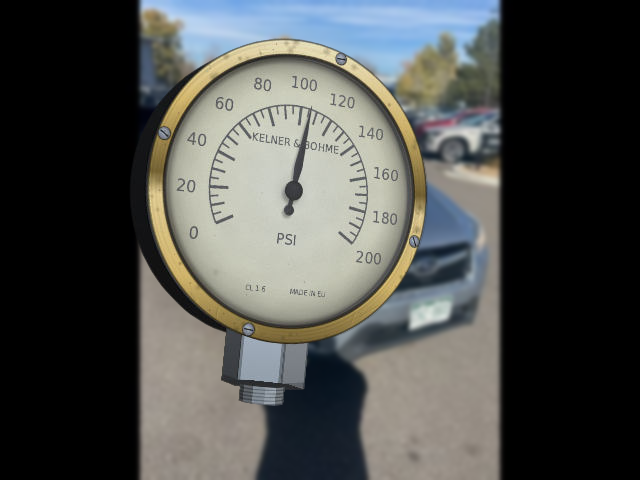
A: **105** psi
